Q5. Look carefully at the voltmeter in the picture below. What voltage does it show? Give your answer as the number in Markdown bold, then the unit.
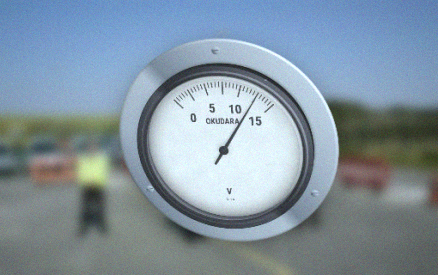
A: **12.5** V
